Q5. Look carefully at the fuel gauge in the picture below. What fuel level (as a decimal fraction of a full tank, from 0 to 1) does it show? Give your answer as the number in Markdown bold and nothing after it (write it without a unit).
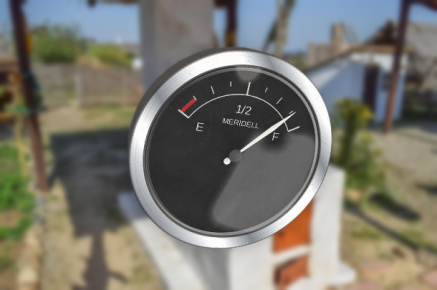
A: **0.875**
